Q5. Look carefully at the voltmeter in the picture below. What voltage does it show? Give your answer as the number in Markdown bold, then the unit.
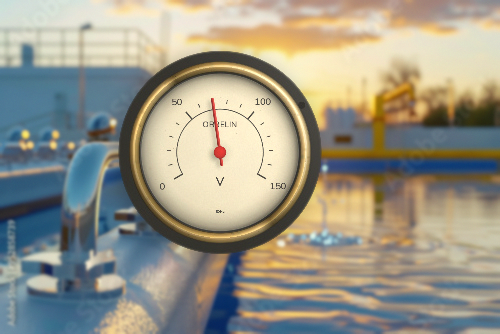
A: **70** V
